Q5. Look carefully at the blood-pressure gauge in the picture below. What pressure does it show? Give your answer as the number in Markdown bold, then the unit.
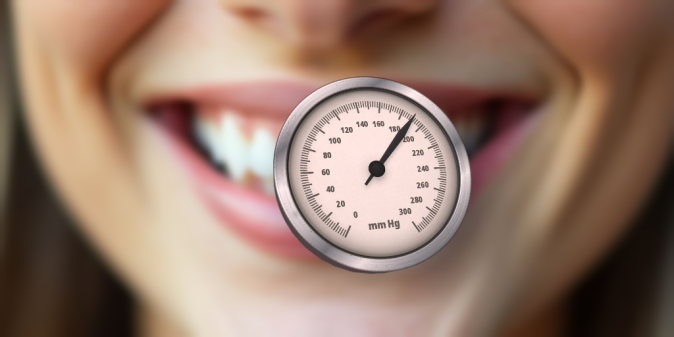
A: **190** mmHg
